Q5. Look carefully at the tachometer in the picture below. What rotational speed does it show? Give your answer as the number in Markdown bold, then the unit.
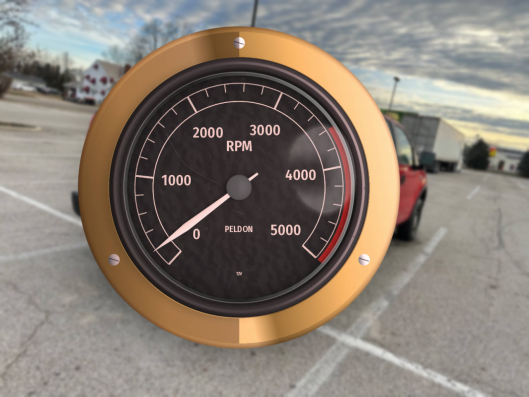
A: **200** rpm
